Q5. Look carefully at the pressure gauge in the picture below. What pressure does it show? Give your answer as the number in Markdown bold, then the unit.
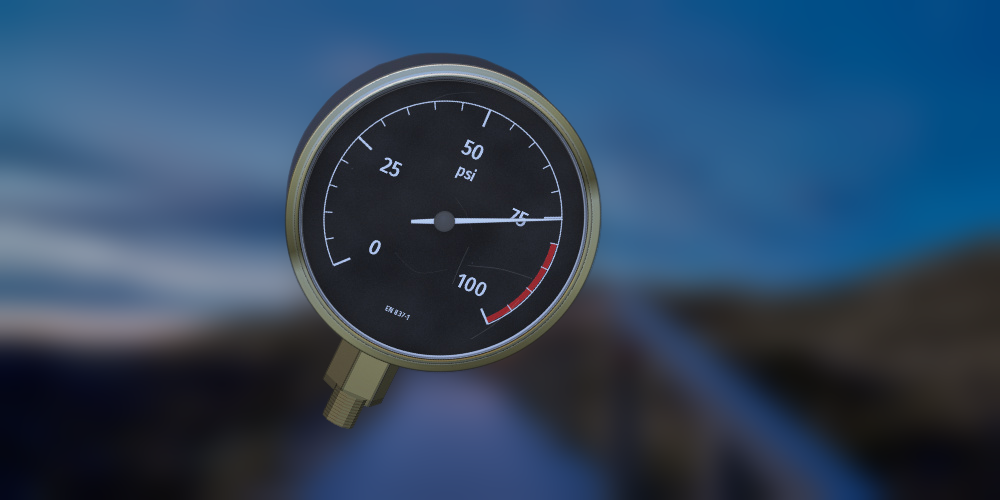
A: **75** psi
